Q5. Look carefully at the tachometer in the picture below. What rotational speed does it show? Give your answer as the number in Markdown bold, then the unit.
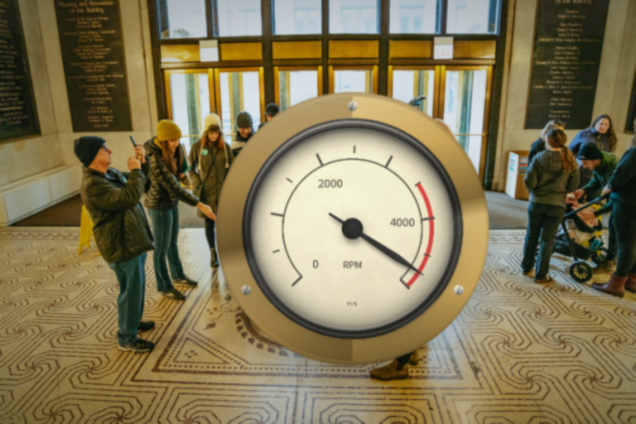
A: **4750** rpm
